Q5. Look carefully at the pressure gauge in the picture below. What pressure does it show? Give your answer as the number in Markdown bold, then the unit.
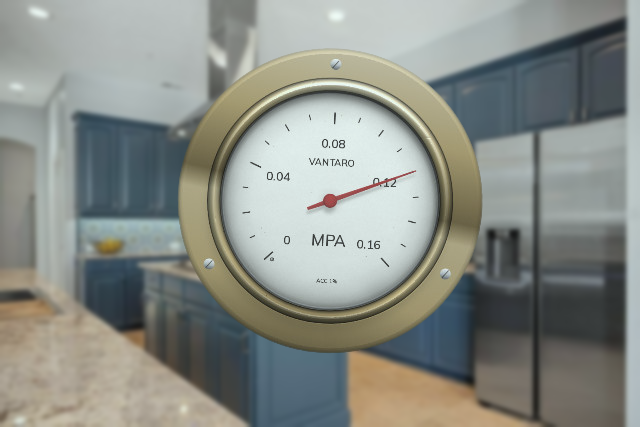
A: **0.12** MPa
